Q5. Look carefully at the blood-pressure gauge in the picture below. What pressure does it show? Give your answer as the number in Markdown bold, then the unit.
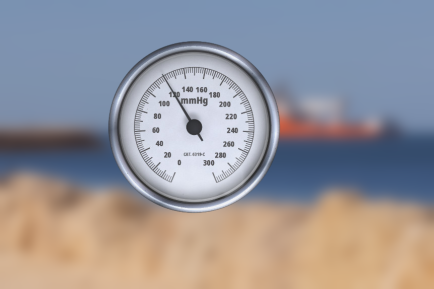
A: **120** mmHg
